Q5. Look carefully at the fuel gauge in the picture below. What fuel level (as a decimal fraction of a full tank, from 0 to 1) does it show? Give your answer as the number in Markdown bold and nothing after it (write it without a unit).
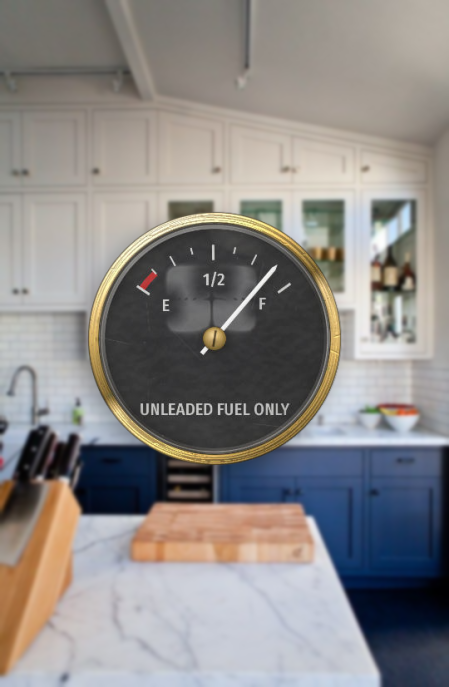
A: **0.875**
